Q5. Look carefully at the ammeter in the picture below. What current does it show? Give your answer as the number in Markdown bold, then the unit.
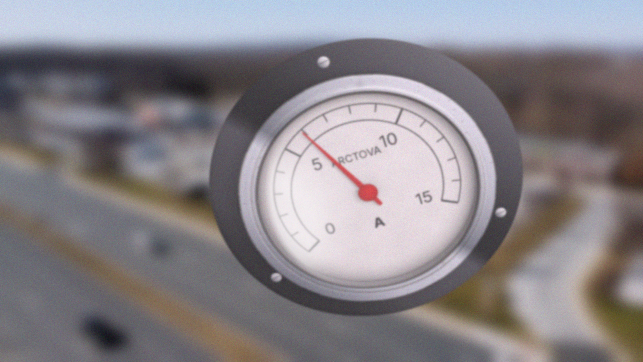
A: **6** A
